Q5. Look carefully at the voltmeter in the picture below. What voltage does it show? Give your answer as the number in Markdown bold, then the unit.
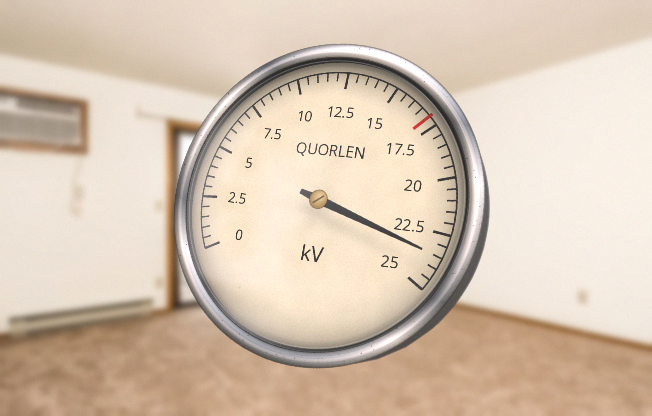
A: **23.5** kV
